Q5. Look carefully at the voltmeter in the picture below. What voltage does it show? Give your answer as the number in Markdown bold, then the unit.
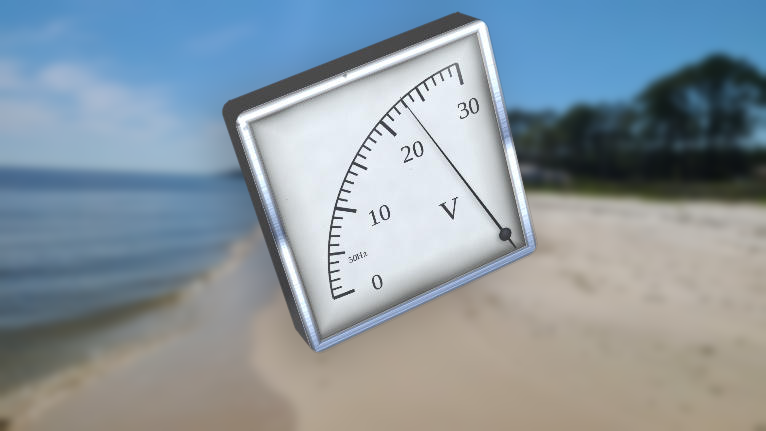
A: **23** V
